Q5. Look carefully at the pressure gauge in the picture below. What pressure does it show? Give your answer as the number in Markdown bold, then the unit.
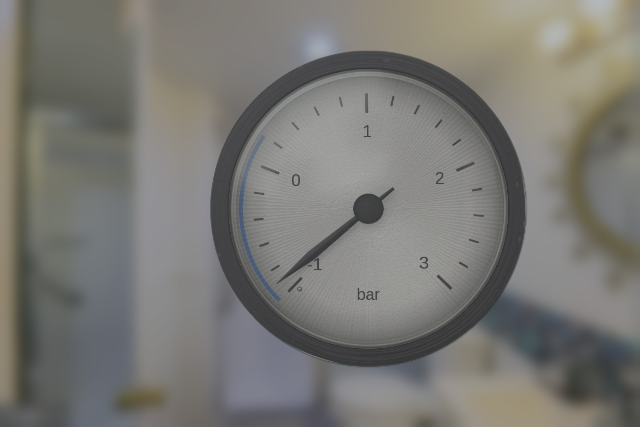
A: **-0.9** bar
